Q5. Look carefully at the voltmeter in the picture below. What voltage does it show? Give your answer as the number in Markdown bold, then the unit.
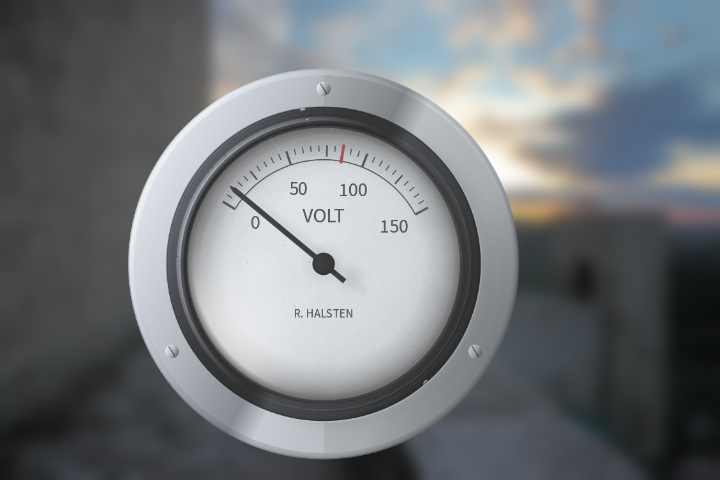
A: **10** V
